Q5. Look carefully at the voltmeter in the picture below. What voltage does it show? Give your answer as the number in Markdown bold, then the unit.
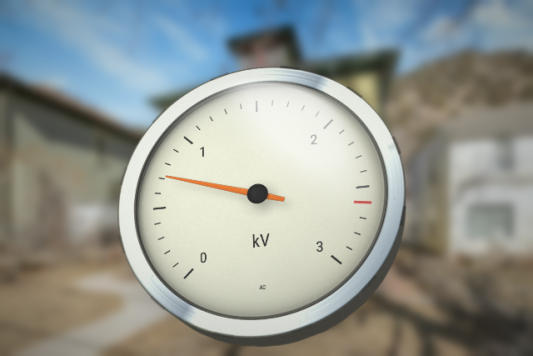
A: **0.7** kV
